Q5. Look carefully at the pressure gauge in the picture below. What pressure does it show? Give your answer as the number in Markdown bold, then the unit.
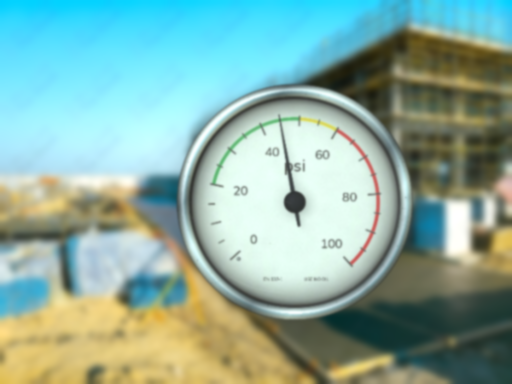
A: **45** psi
